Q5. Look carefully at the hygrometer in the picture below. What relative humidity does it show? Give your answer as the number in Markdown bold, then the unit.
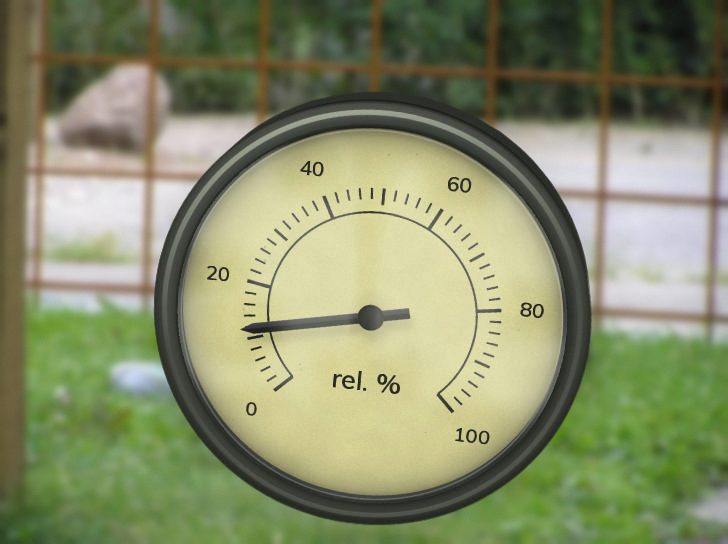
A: **12** %
